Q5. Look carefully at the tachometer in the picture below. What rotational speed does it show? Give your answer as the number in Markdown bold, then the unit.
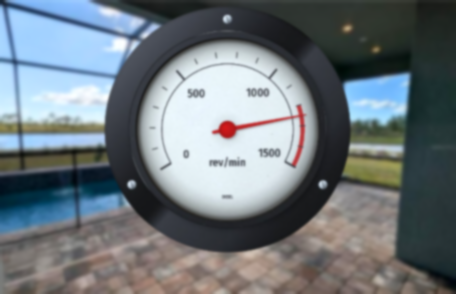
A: **1250** rpm
